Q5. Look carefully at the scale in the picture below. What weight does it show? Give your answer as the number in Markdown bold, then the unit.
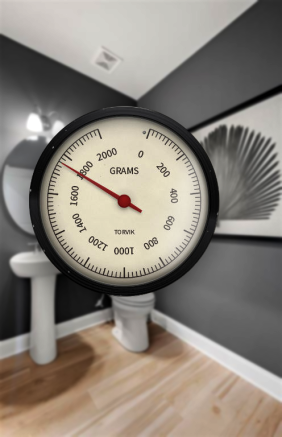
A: **1760** g
